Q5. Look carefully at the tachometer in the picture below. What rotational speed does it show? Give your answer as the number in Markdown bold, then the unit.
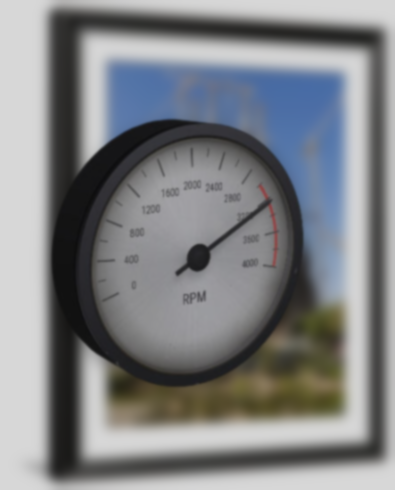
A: **3200** rpm
